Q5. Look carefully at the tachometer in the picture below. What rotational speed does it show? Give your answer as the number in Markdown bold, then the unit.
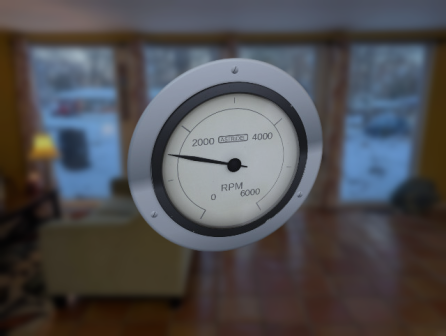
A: **1500** rpm
